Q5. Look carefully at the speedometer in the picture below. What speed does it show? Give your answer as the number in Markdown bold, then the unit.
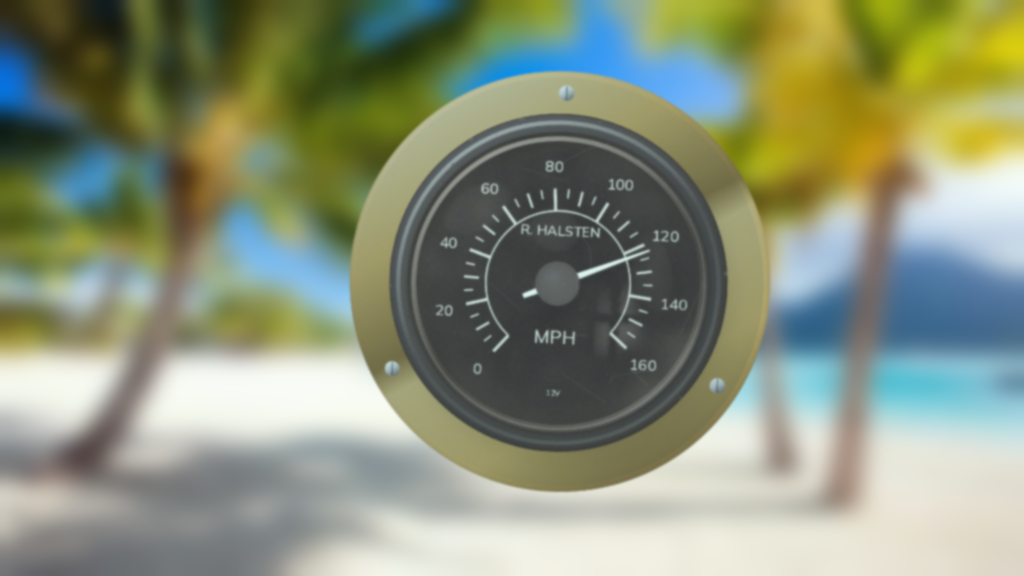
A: **122.5** mph
